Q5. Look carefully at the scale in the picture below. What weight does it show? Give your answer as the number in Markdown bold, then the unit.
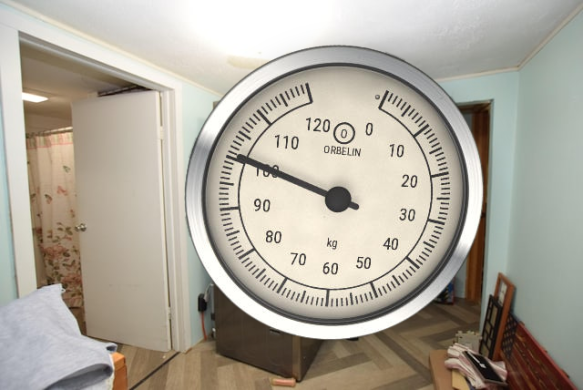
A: **101** kg
